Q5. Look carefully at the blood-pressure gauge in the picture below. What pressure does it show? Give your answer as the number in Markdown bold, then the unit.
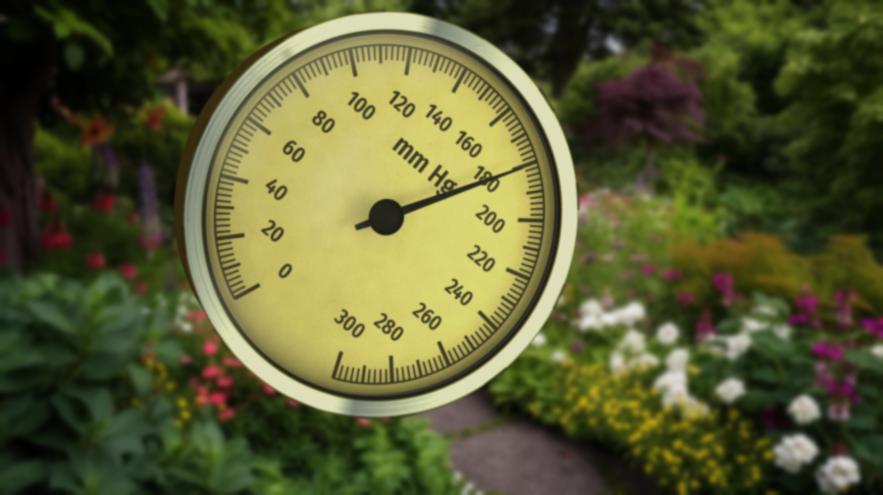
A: **180** mmHg
